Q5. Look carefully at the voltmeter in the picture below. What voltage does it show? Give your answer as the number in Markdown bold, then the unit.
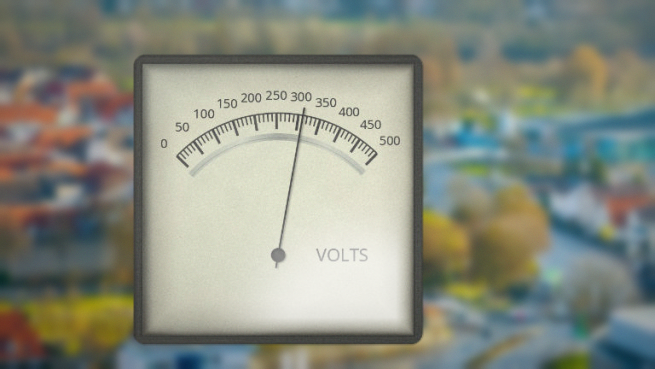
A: **310** V
